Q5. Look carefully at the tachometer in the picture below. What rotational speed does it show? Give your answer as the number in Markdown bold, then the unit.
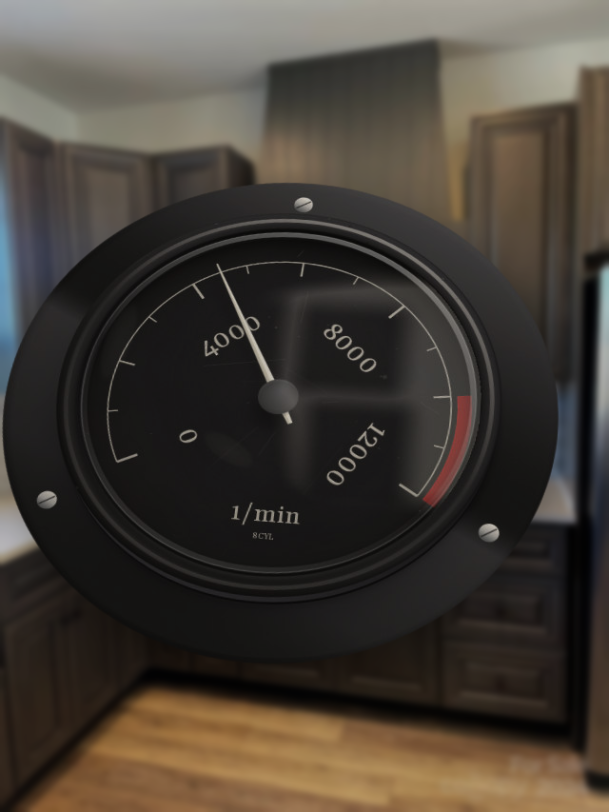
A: **4500** rpm
